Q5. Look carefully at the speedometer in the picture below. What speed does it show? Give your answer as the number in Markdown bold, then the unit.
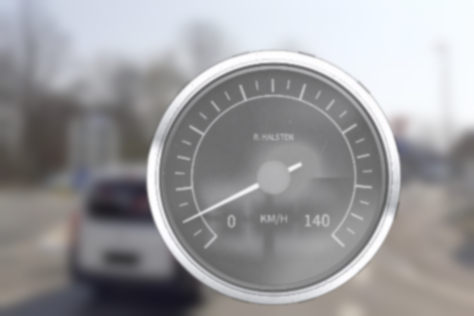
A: **10** km/h
